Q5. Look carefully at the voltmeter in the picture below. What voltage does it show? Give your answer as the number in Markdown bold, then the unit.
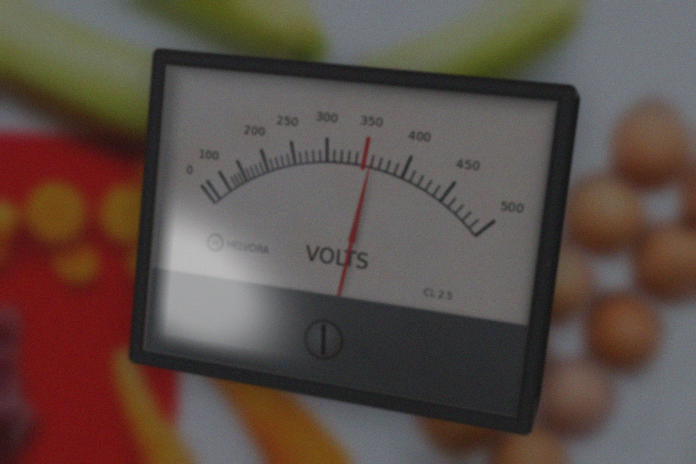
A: **360** V
